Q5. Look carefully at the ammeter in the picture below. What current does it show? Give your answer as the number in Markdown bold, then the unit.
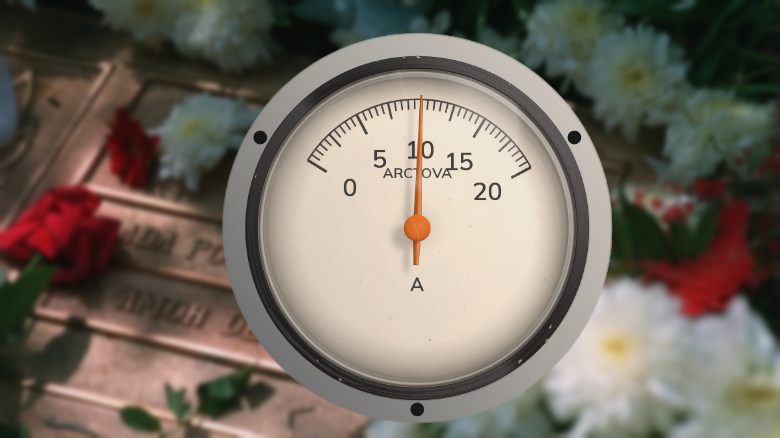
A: **10** A
